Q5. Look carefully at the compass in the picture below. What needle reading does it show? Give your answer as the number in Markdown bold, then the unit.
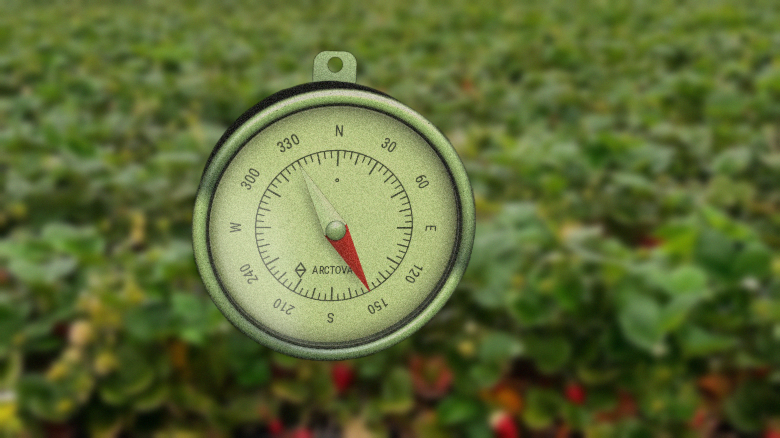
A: **150** °
